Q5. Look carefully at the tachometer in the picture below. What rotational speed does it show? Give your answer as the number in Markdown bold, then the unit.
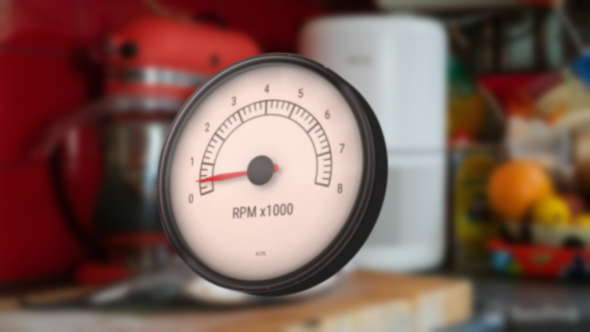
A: **400** rpm
